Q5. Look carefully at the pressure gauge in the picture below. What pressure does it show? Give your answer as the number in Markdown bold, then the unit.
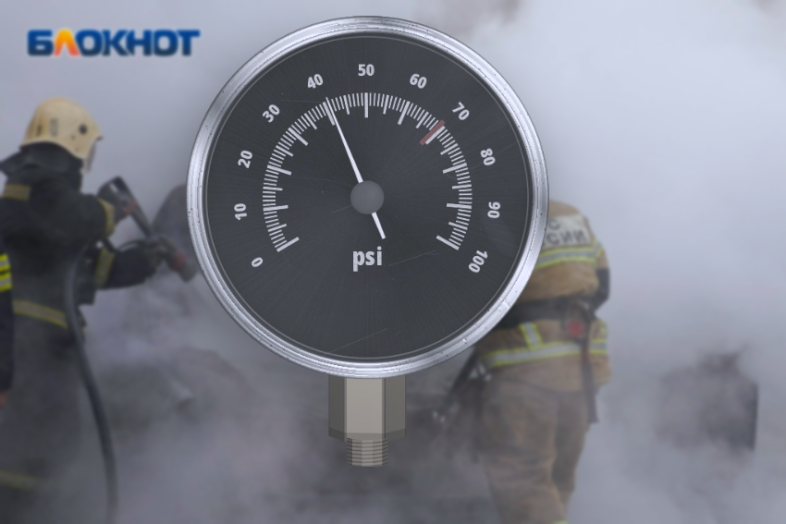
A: **41** psi
